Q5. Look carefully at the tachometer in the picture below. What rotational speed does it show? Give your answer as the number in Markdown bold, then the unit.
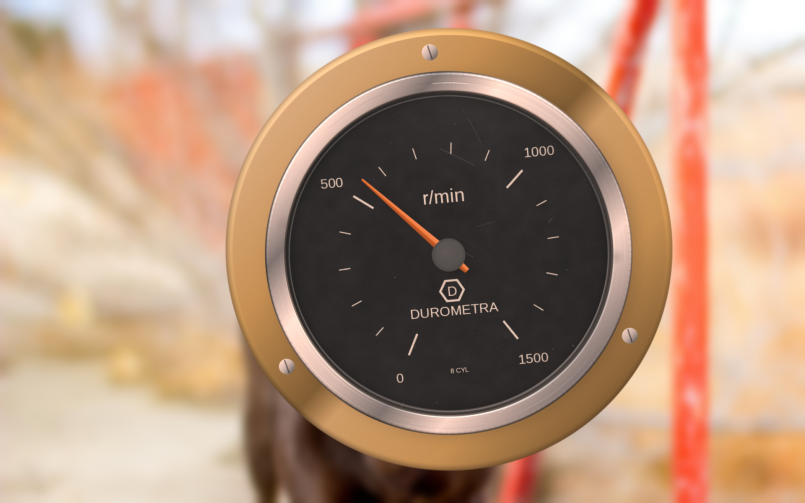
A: **550** rpm
